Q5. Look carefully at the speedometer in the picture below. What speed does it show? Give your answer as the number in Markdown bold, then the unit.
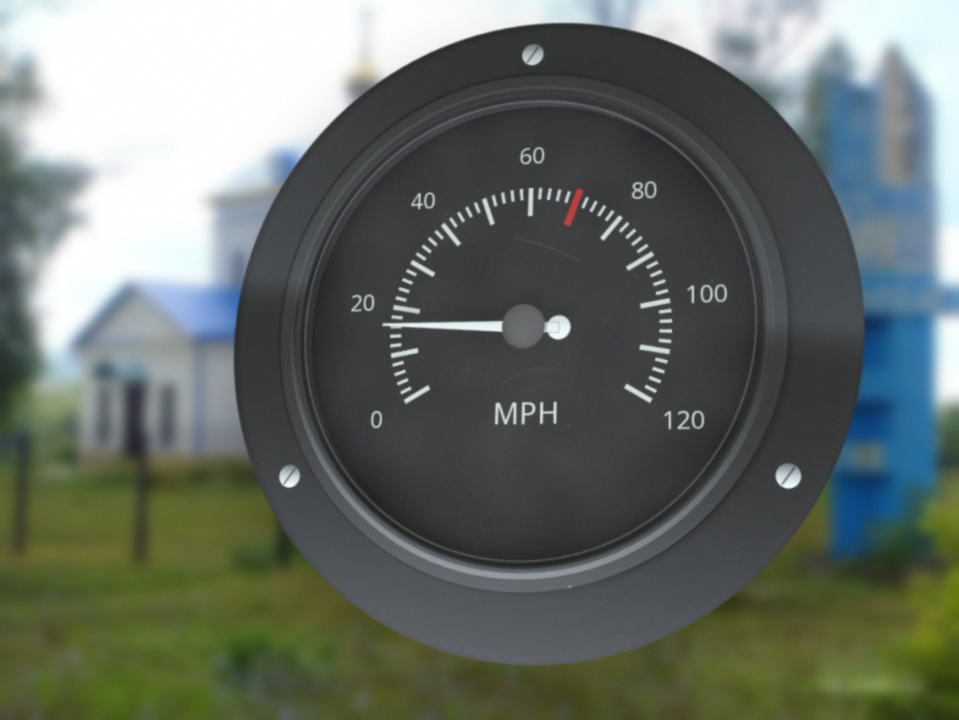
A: **16** mph
